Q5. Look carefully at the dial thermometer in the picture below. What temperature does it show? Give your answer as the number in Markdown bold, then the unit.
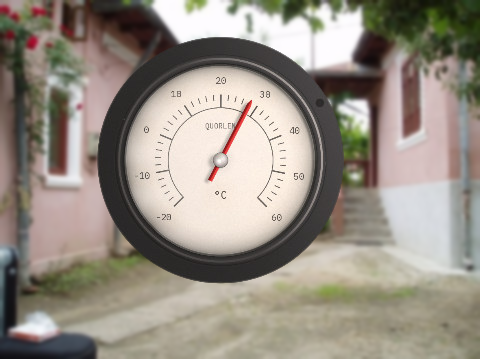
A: **28** °C
